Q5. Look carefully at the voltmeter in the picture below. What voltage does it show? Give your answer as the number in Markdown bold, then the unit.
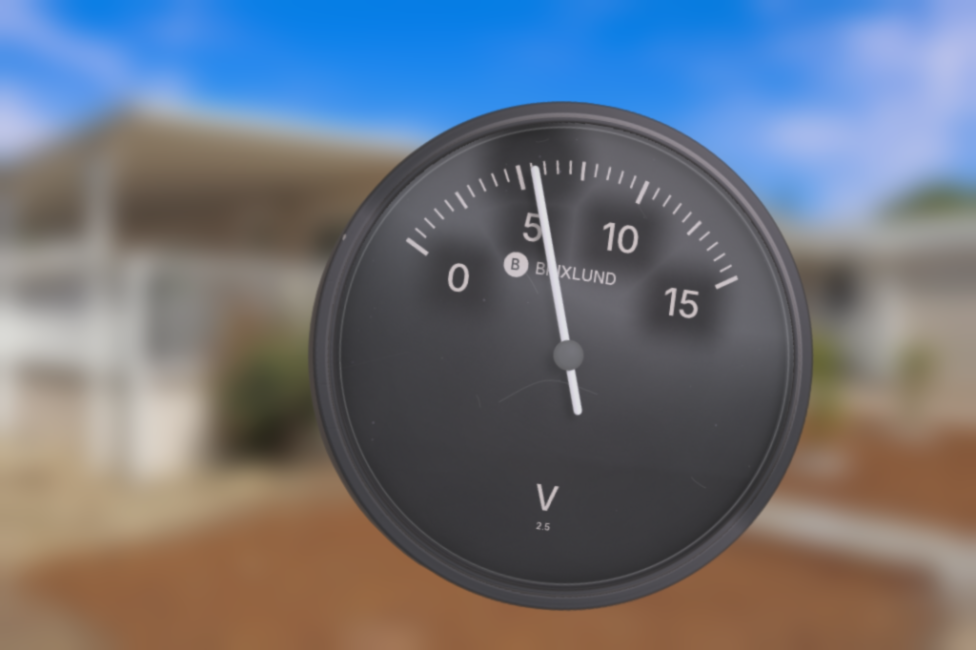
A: **5.5** V
